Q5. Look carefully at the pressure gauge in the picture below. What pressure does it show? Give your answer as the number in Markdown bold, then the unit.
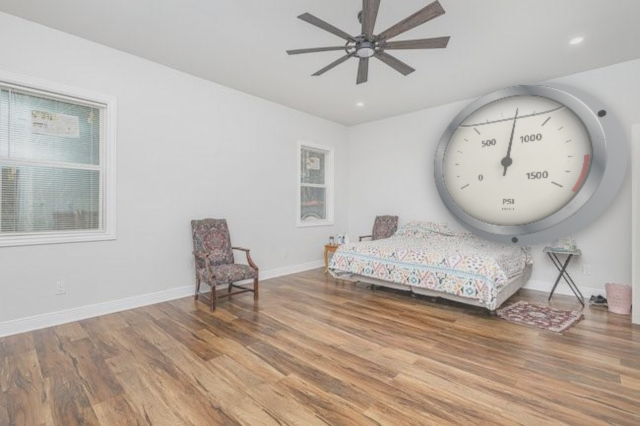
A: **800** psi
